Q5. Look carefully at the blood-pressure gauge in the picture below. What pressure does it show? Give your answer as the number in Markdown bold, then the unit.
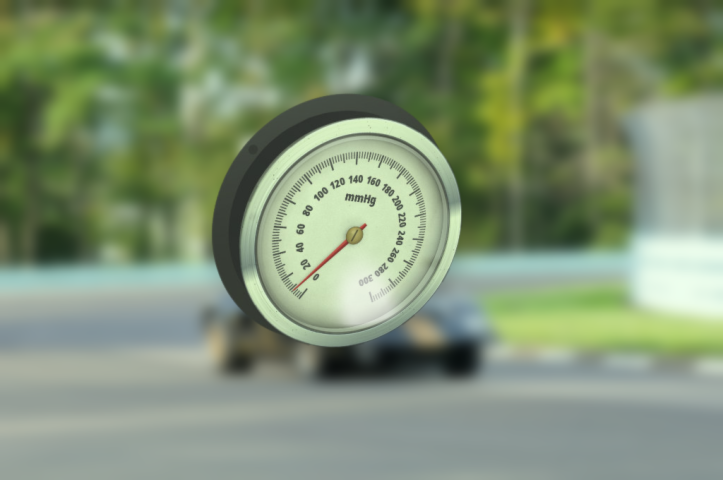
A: **10** mmHg
